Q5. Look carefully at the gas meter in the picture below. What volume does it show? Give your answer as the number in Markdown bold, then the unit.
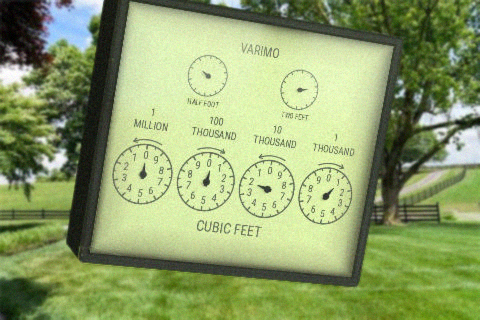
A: **2100** ft³
